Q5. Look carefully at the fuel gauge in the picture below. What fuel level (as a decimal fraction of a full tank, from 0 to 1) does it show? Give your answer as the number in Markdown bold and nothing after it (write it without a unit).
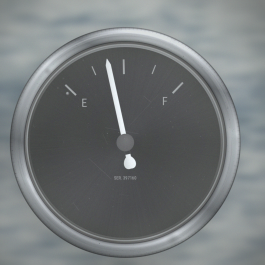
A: **0.375**
